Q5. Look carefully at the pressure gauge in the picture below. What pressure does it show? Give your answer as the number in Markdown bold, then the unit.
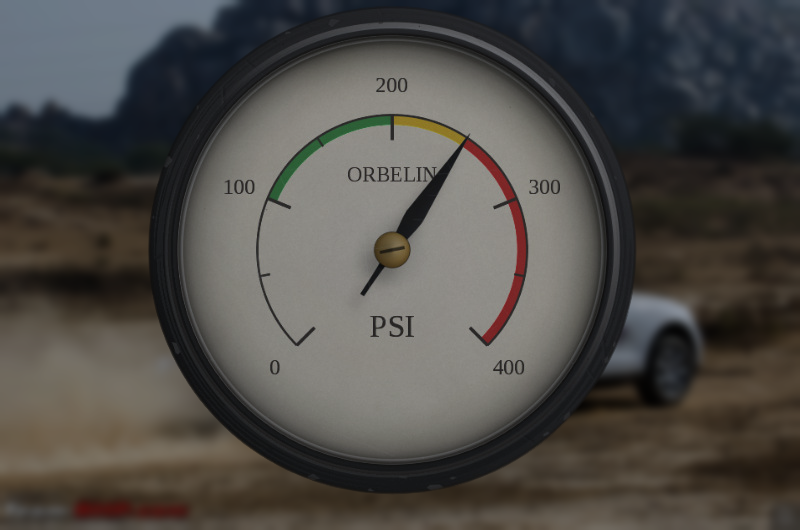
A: **250** psi
